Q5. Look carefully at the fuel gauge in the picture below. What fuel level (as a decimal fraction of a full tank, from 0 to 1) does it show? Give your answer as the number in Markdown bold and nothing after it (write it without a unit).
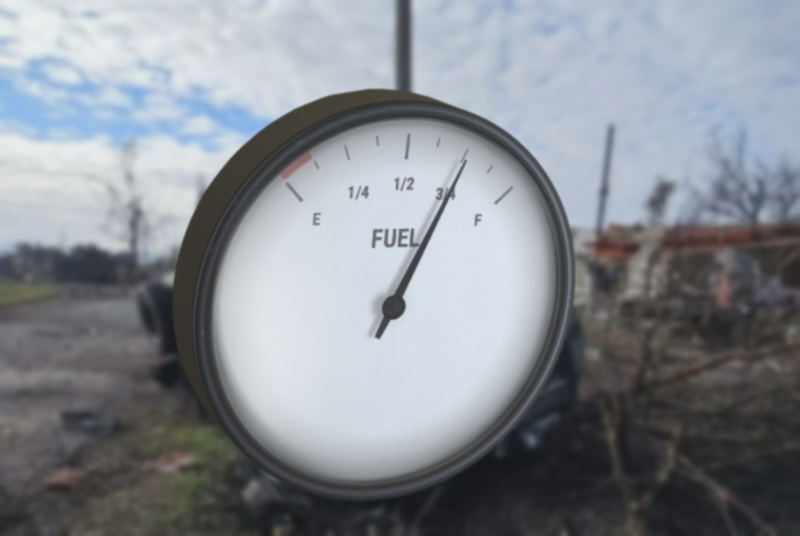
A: **0.75**
